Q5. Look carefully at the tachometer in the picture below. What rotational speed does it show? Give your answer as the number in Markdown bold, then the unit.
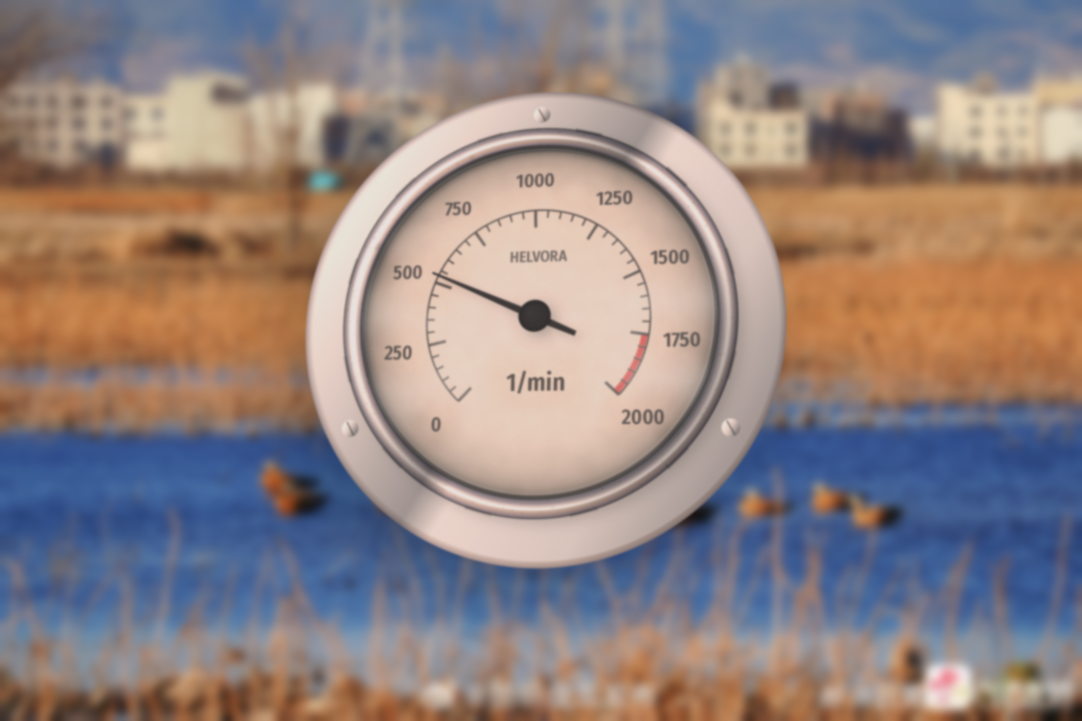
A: **525** rpm
